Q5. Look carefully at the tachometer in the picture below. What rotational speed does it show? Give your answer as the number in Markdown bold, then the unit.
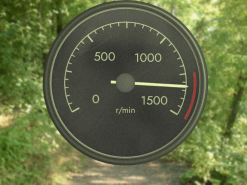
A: **1325** rpm
